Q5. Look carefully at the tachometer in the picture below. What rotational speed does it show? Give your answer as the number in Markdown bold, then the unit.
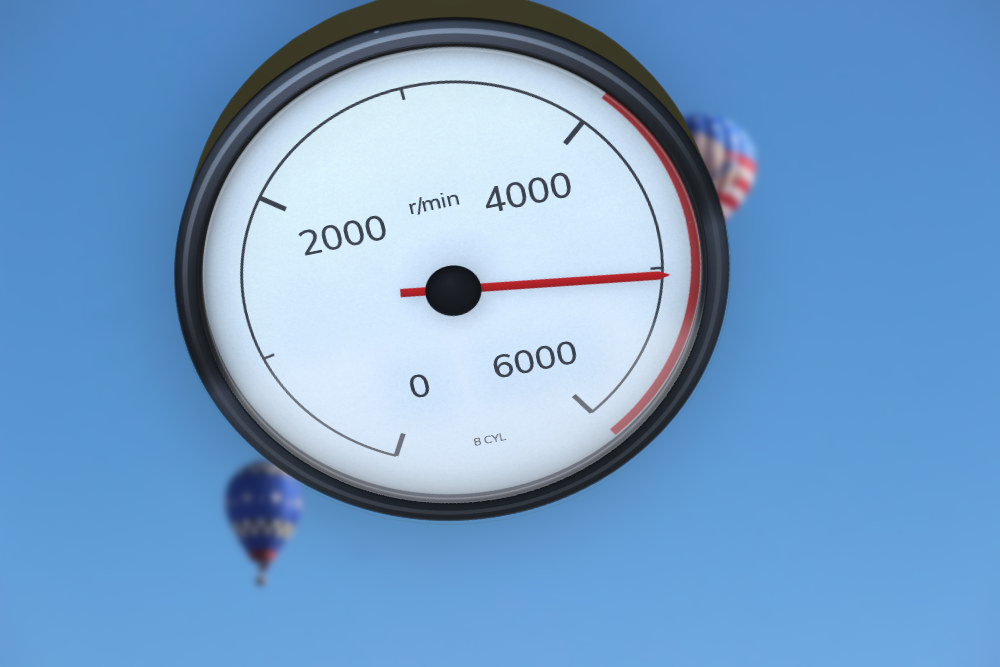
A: **5000** rpm
